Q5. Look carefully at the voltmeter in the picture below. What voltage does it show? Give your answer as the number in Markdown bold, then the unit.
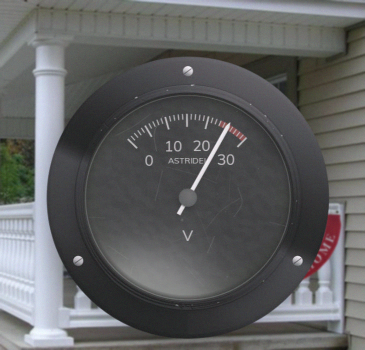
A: **25** V
